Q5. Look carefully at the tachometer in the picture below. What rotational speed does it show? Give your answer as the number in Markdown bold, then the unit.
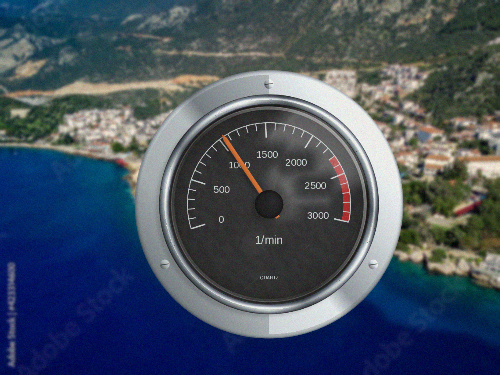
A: **1050** rpm
